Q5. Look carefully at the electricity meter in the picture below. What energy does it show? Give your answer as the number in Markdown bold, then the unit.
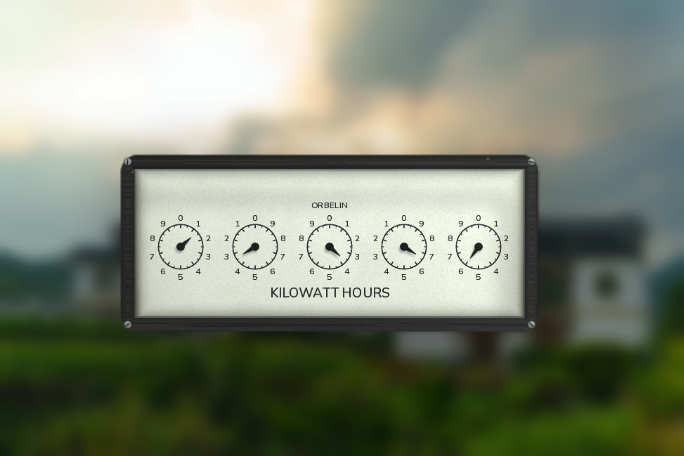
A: **13366** kWh
